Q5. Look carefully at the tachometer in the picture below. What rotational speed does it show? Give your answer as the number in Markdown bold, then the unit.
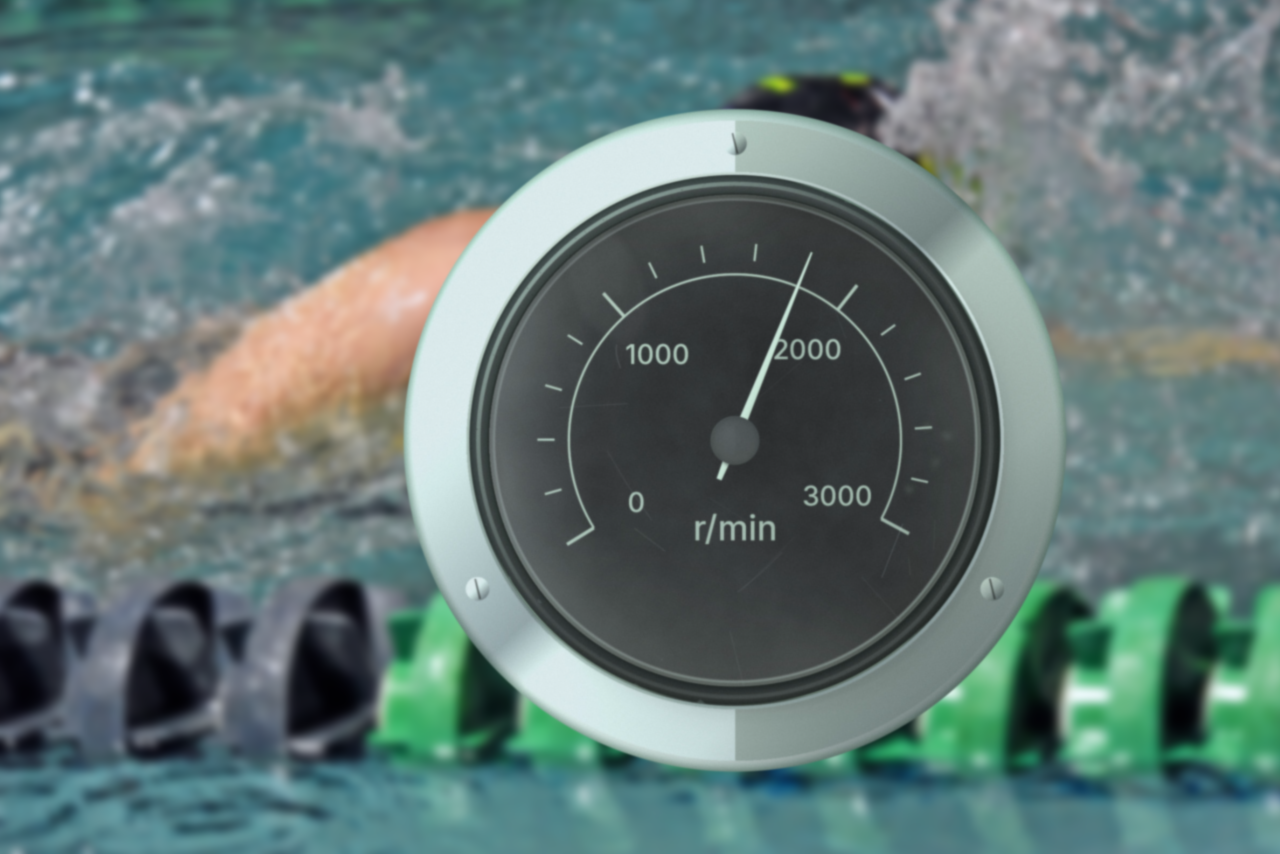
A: **1800** rpm
